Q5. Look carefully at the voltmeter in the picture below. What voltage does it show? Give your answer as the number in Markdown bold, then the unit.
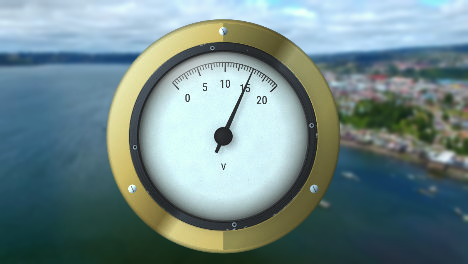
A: **15** V
